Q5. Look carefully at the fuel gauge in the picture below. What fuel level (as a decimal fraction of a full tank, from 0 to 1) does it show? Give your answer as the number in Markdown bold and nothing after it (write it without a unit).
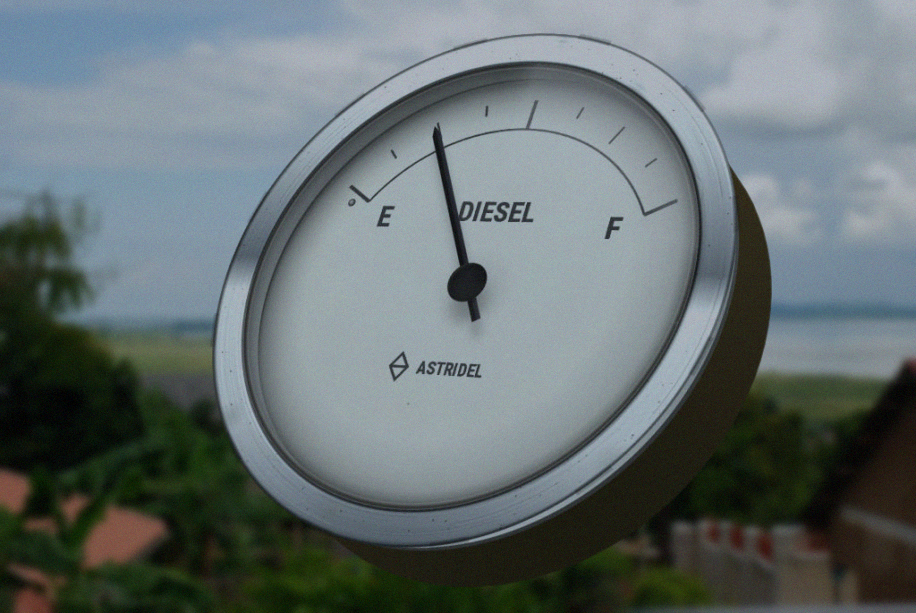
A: **0.25**
